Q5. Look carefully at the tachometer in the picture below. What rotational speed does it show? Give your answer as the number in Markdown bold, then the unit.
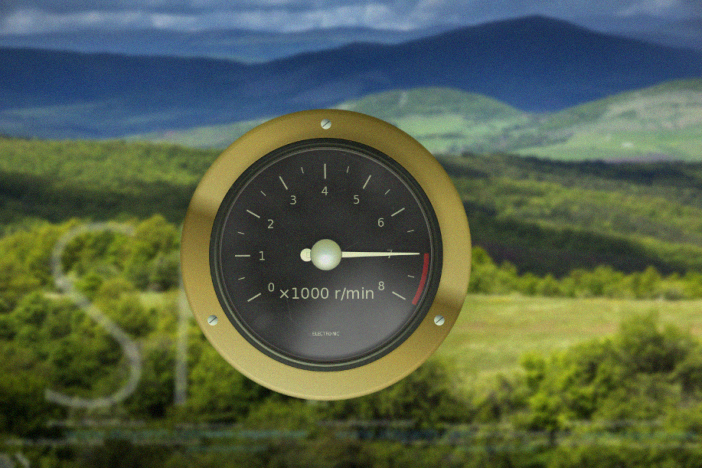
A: **7000** rpm
